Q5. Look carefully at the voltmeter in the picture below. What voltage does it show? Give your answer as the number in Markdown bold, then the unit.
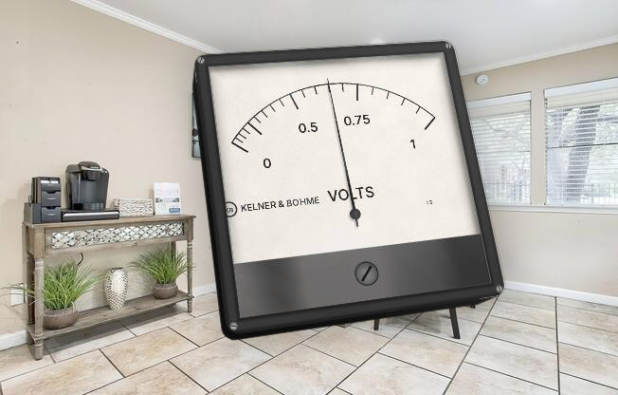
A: **0.65** V
